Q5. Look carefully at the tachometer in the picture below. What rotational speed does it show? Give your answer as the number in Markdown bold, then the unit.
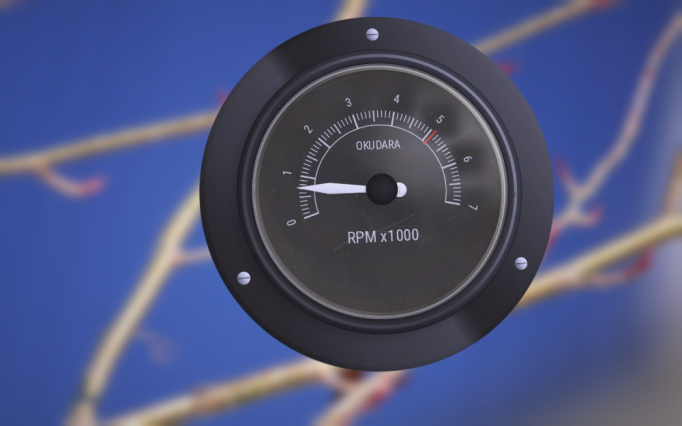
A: **700** rpm
